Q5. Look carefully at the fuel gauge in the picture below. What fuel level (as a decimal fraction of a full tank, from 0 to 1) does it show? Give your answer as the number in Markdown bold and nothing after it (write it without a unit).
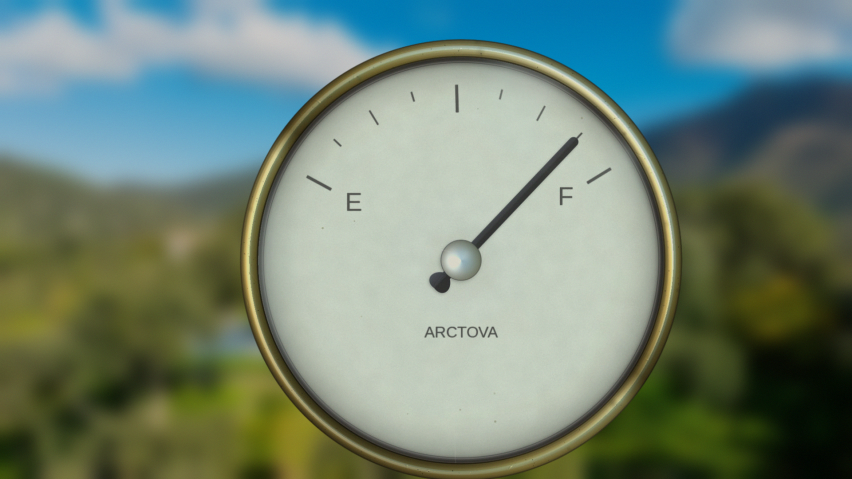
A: **0.875**
